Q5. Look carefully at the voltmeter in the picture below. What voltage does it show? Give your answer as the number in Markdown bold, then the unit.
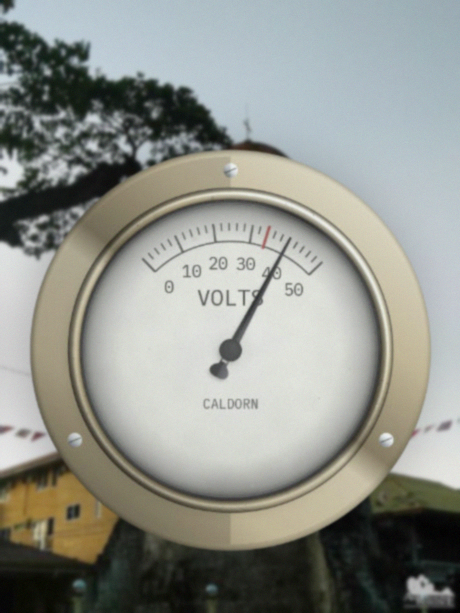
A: **40** V
